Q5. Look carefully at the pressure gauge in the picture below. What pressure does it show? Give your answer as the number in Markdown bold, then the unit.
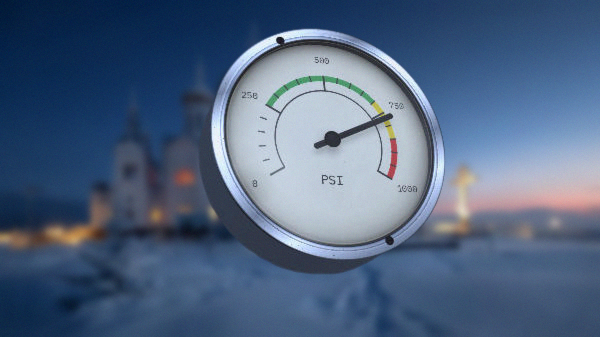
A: **775** psi
